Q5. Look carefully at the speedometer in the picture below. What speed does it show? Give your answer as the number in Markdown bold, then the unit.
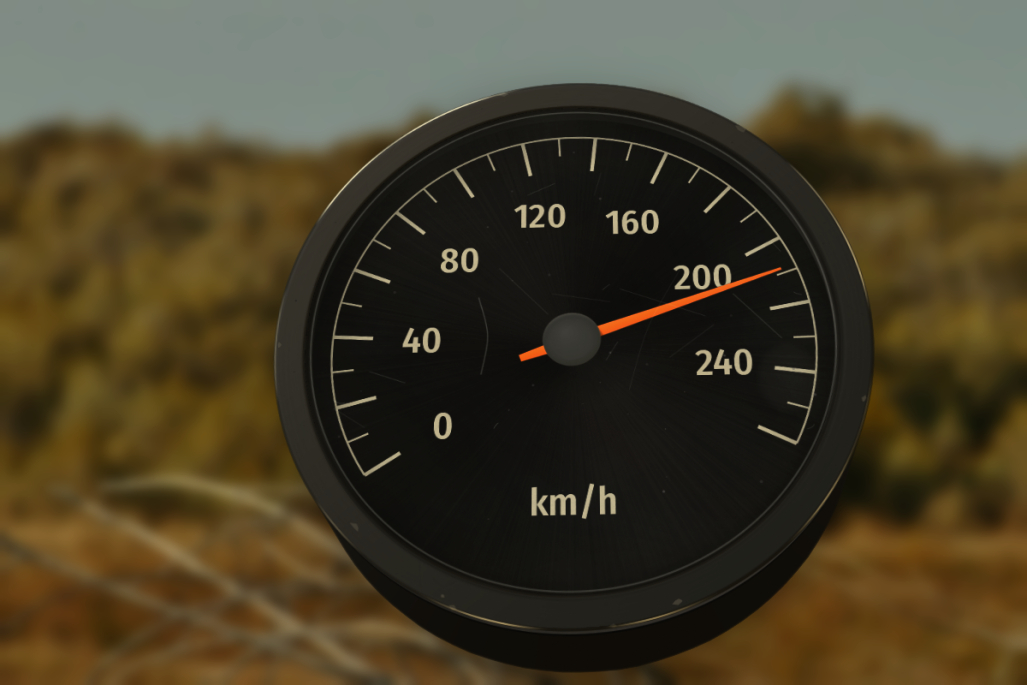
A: **210** km/h
